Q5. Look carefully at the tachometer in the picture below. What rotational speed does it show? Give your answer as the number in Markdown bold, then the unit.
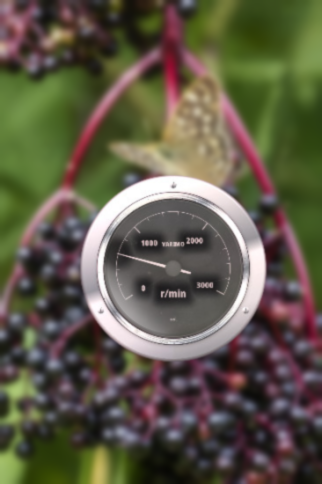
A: **600** rpm
